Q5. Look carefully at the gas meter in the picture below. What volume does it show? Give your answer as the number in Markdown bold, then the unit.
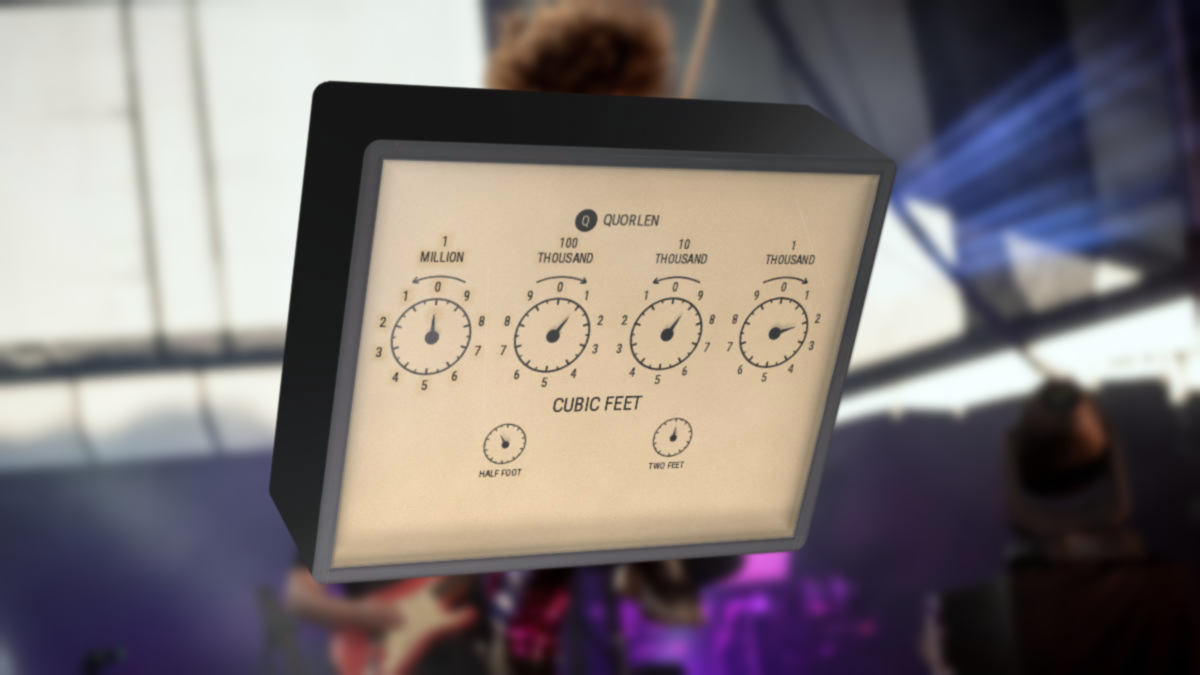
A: **9200** ft³
